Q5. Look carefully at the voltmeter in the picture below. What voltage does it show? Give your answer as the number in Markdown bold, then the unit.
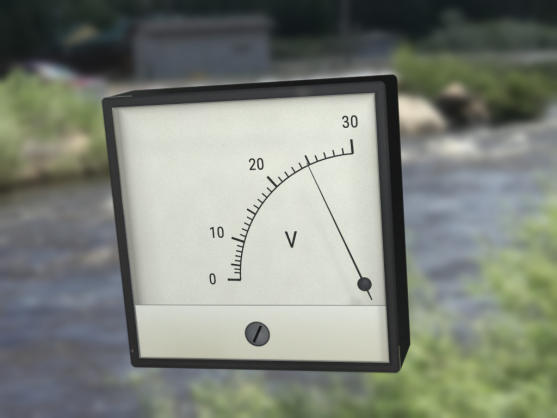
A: **25** V
